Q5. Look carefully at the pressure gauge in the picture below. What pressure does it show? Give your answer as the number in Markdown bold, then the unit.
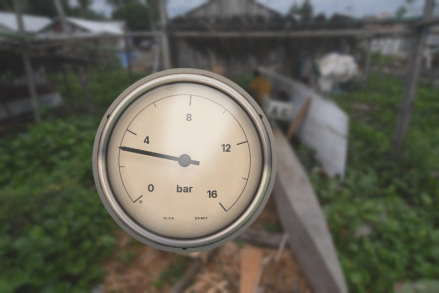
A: **3** bar
